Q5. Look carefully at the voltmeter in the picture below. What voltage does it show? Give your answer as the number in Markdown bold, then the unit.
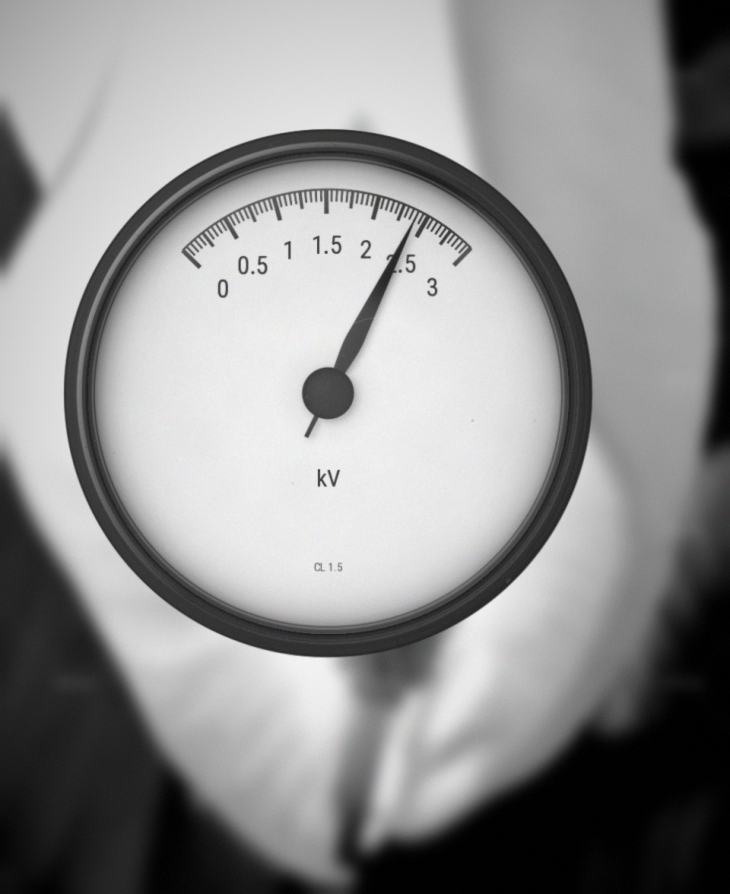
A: **2.4** kV
